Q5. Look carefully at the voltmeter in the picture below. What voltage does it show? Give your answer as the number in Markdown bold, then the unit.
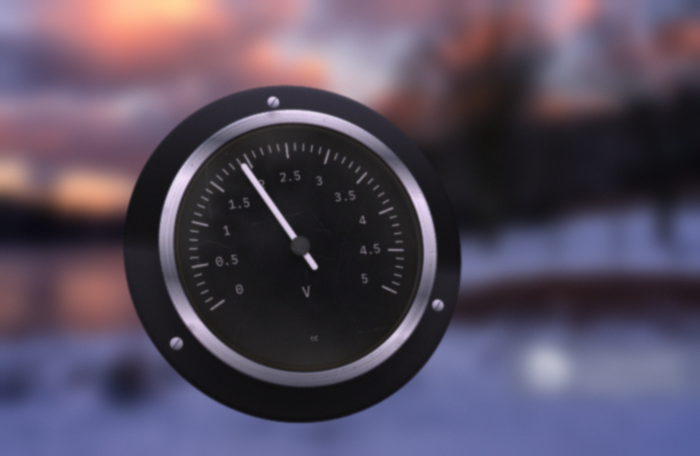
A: **1.9** V
